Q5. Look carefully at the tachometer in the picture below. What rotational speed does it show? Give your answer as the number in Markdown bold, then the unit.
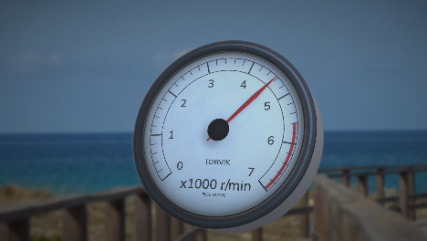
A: **4600** rpm
